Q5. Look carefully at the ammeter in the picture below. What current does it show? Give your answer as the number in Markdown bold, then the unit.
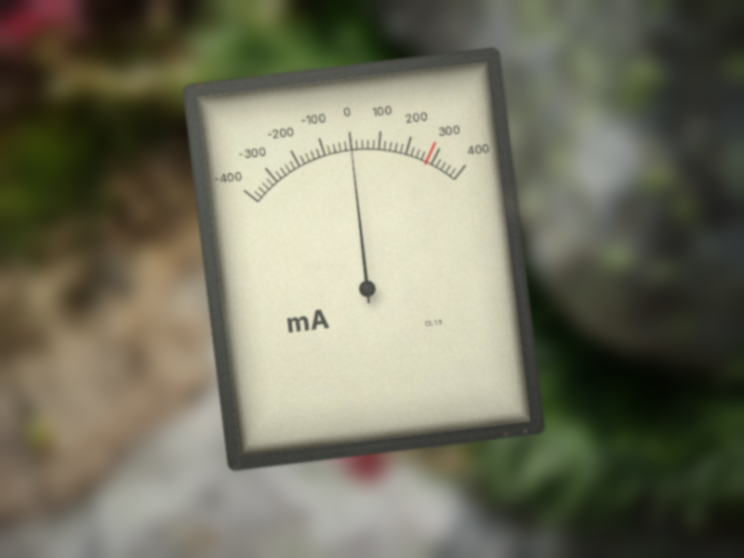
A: **0** mA
